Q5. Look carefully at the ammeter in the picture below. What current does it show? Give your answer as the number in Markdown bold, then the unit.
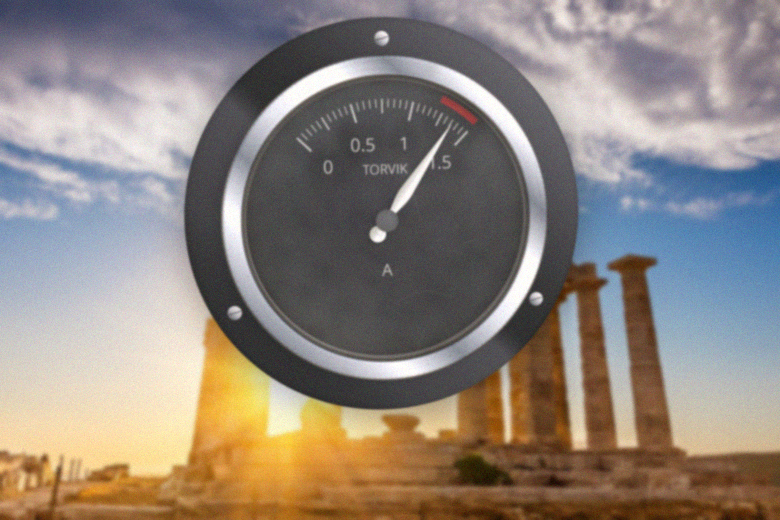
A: **1.35** A
